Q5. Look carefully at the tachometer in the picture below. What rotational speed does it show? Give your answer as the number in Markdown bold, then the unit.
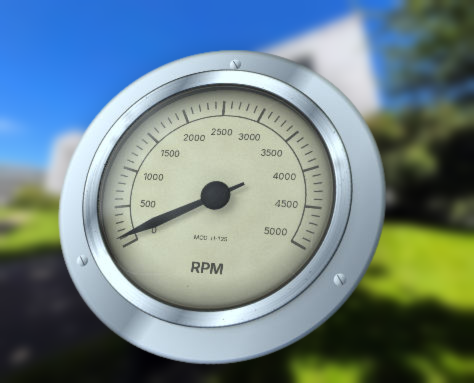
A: **100** rpm
